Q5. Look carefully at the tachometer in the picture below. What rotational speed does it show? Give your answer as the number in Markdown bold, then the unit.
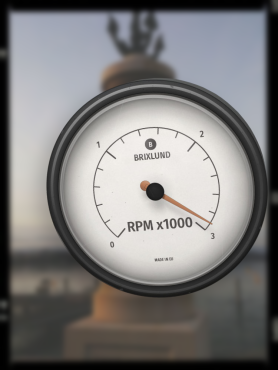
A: **2900** rpm
